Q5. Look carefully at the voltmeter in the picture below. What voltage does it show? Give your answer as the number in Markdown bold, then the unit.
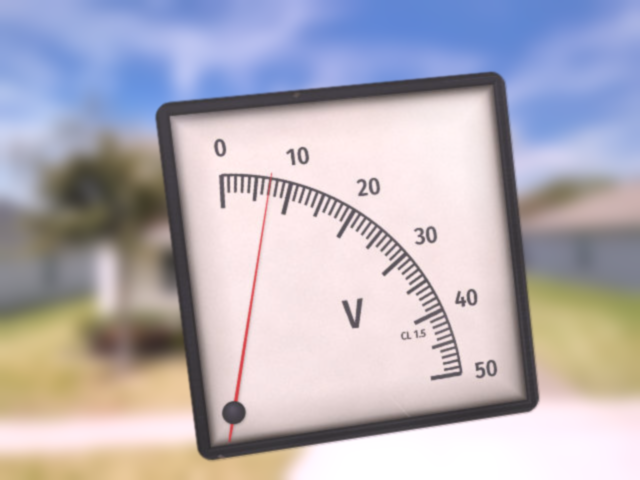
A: **7** V
